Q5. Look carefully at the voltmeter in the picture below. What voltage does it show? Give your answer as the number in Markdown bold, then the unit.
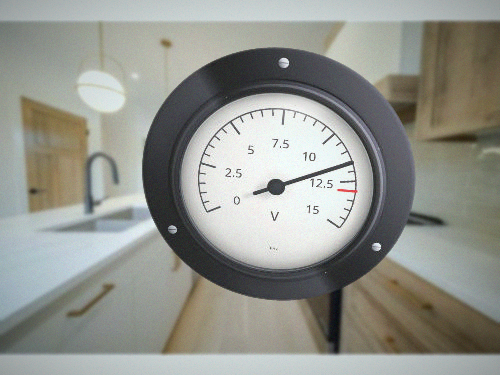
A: **11.5** V
